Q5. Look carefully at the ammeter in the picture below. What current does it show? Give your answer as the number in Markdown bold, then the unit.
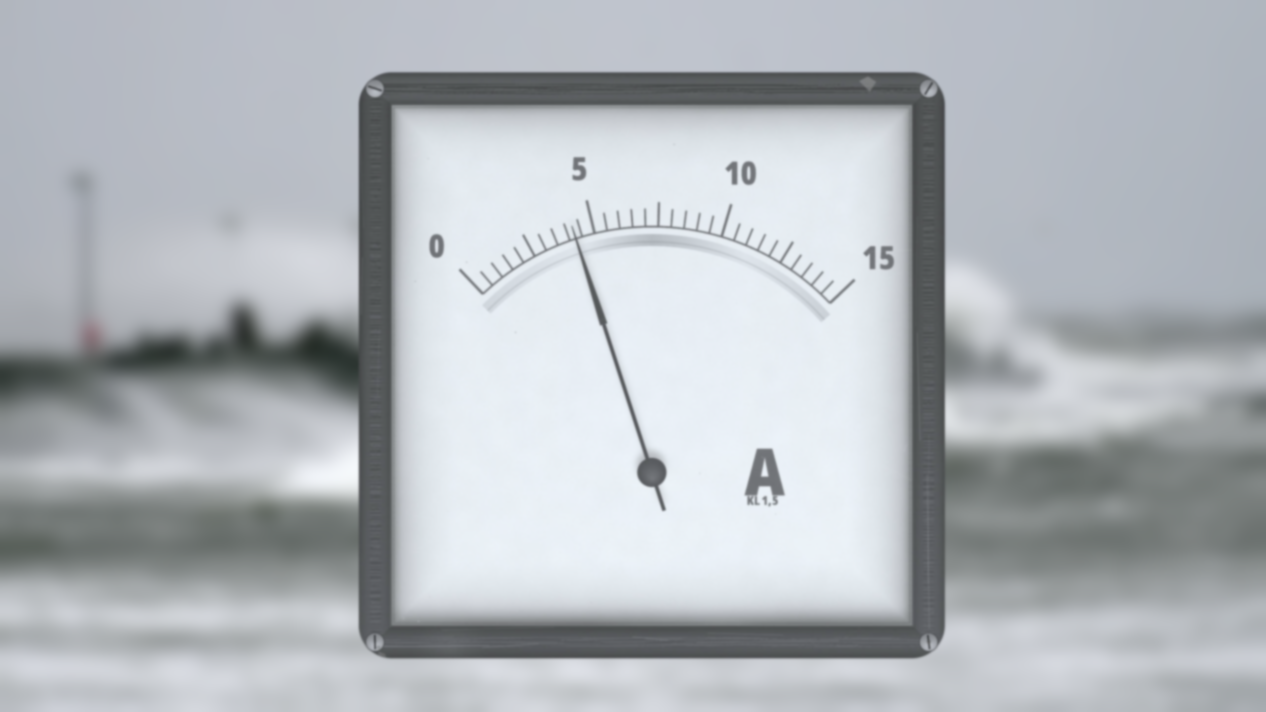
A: **4.25** A
